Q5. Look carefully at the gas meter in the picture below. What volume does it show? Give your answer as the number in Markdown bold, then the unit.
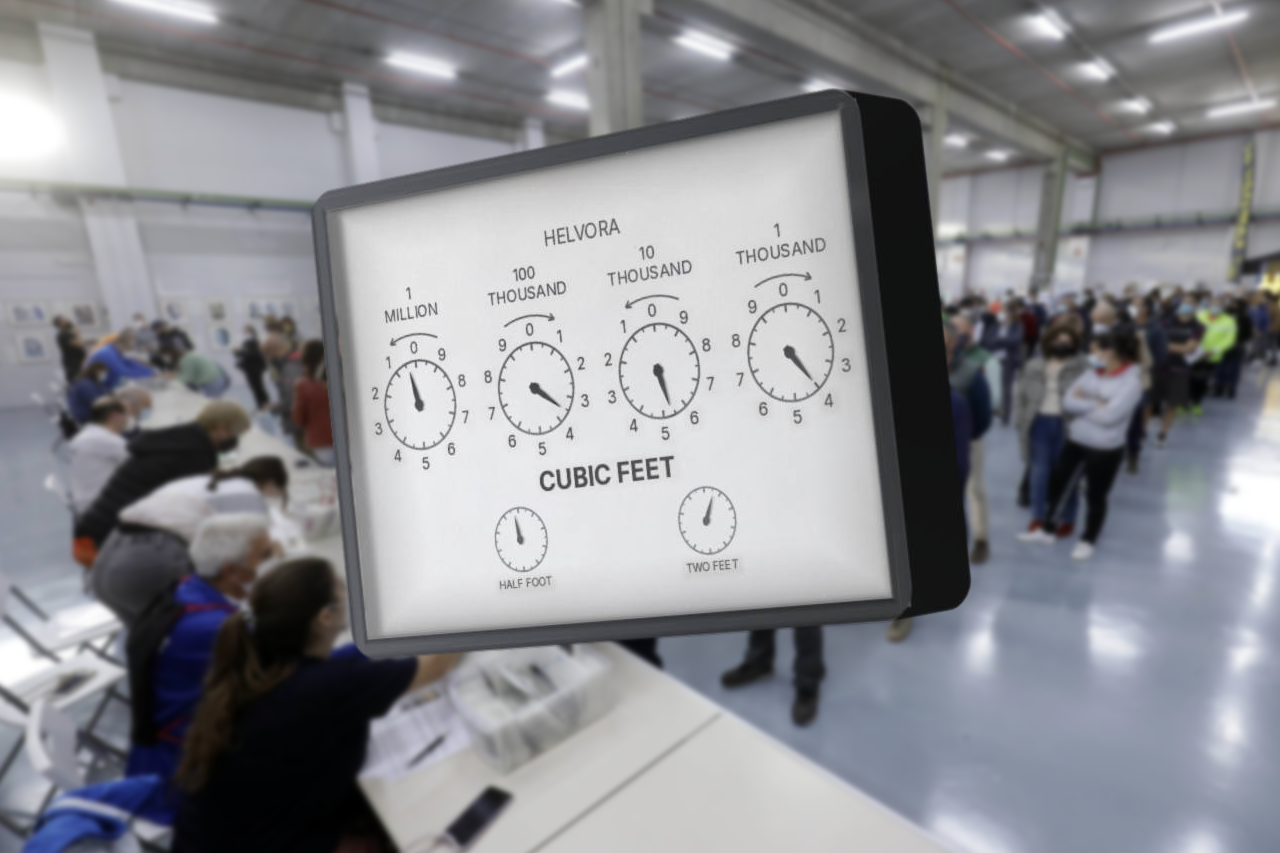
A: **35400** ft³
